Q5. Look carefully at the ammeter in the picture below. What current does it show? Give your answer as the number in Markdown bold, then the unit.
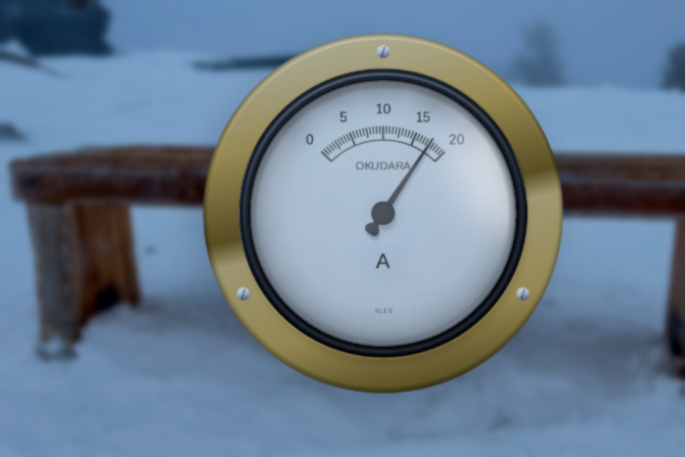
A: **17.5** A
